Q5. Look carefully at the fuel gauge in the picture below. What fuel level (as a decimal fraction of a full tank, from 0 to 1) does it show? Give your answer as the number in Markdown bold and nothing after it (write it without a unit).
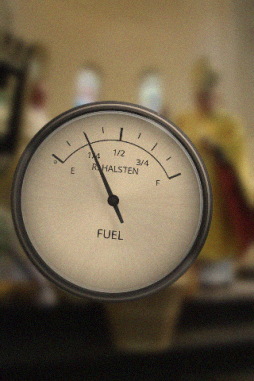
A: **0.25**
